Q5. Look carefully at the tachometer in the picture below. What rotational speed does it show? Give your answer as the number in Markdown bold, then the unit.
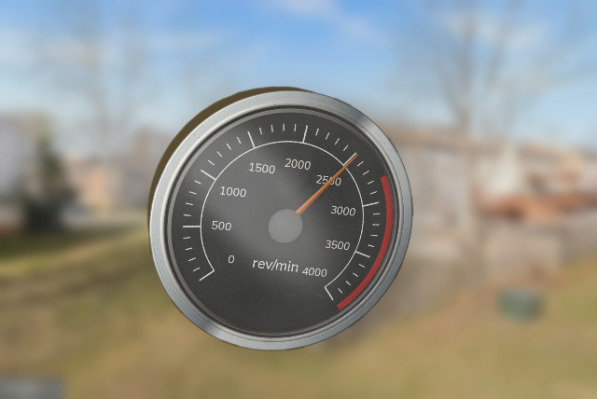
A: **2500** rpm
